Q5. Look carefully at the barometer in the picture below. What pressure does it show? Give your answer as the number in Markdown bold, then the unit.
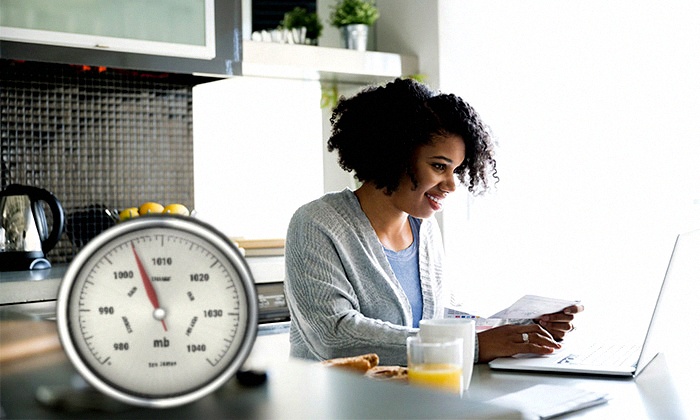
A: **1005** mbar
